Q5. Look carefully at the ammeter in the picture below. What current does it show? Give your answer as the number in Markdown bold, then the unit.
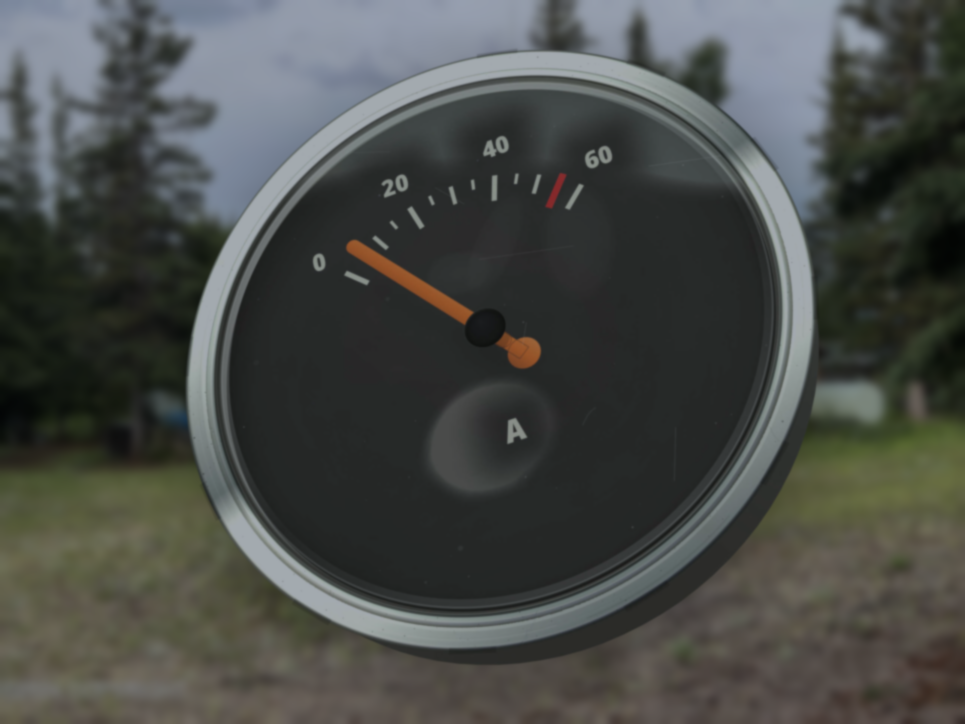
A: **5** A
